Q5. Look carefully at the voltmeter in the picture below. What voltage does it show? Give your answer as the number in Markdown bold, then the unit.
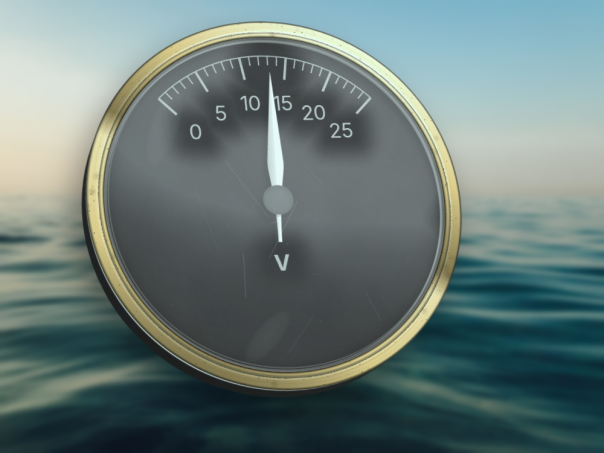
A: **13** V
